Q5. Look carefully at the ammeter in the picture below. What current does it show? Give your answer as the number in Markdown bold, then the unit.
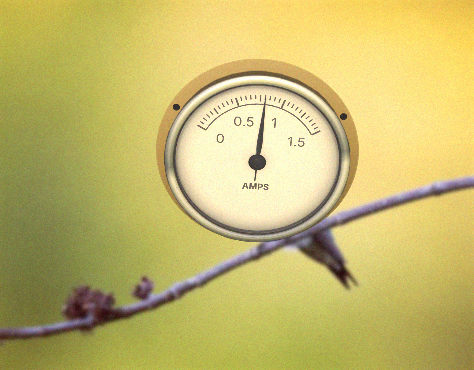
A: **0.8** A
